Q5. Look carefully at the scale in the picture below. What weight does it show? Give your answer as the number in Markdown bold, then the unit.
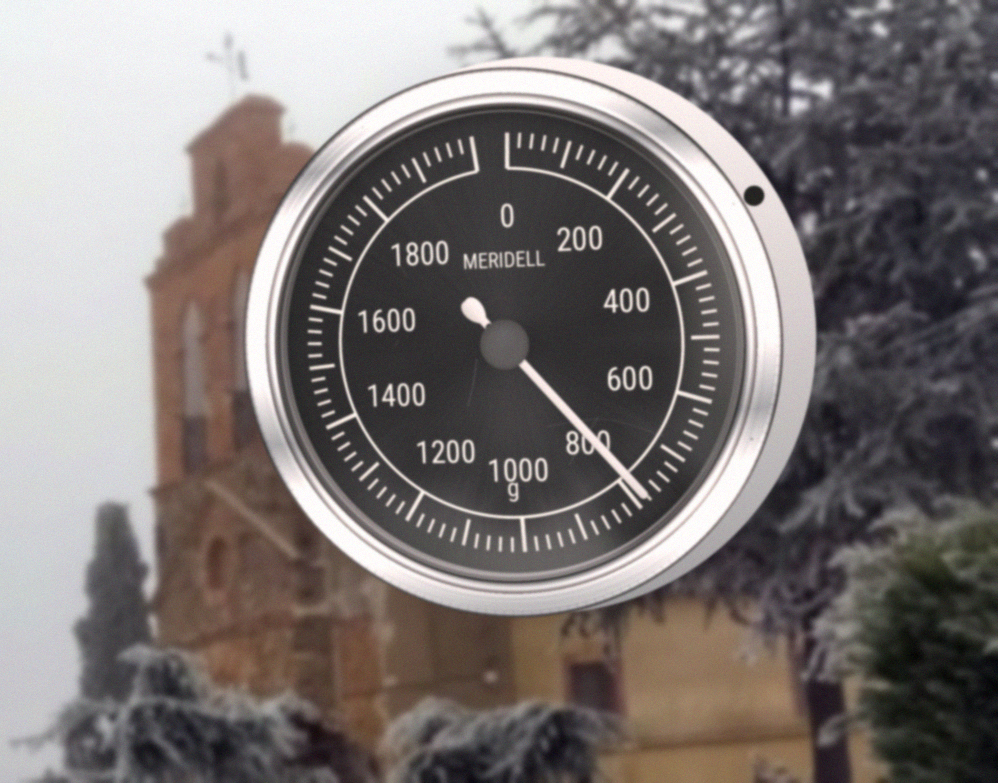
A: **780** g
